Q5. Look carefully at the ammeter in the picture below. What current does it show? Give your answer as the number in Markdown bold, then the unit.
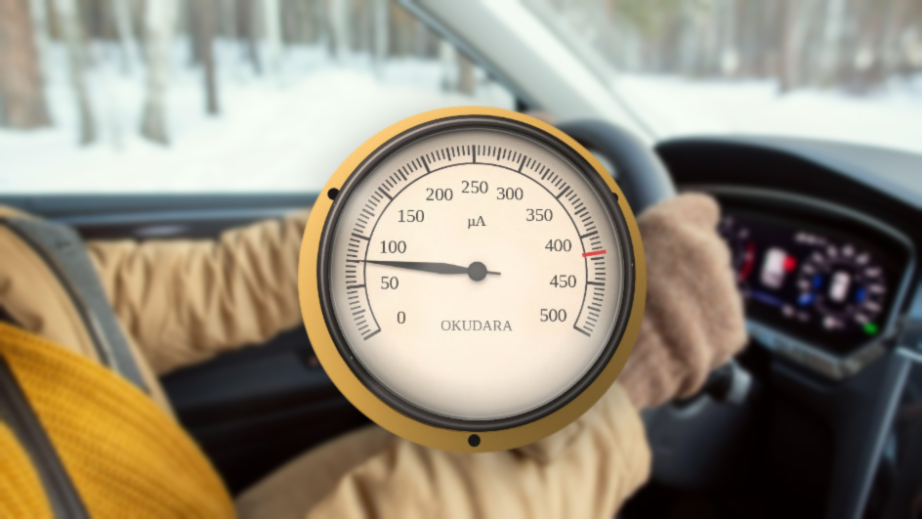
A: **75** µA
